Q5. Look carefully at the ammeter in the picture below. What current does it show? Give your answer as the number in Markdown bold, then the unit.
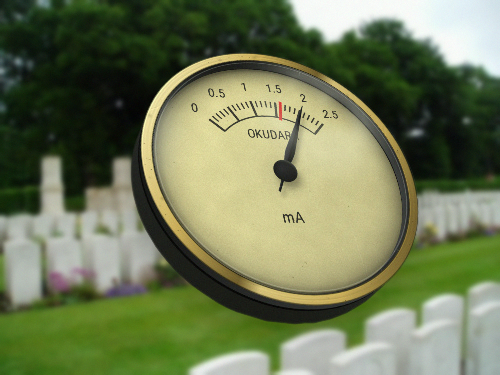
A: **2** mA
